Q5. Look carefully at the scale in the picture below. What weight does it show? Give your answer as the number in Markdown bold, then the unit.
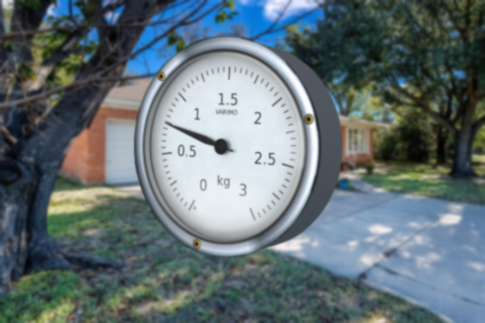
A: **0.75** kg
